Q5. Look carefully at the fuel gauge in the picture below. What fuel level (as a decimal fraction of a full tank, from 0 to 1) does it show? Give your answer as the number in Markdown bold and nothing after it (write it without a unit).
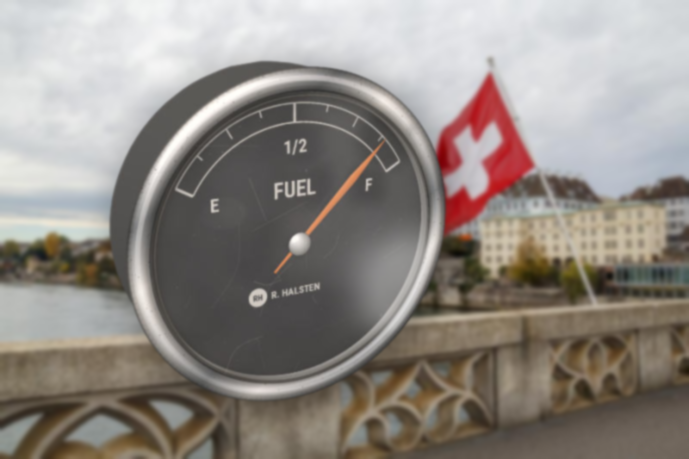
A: **0.875**
